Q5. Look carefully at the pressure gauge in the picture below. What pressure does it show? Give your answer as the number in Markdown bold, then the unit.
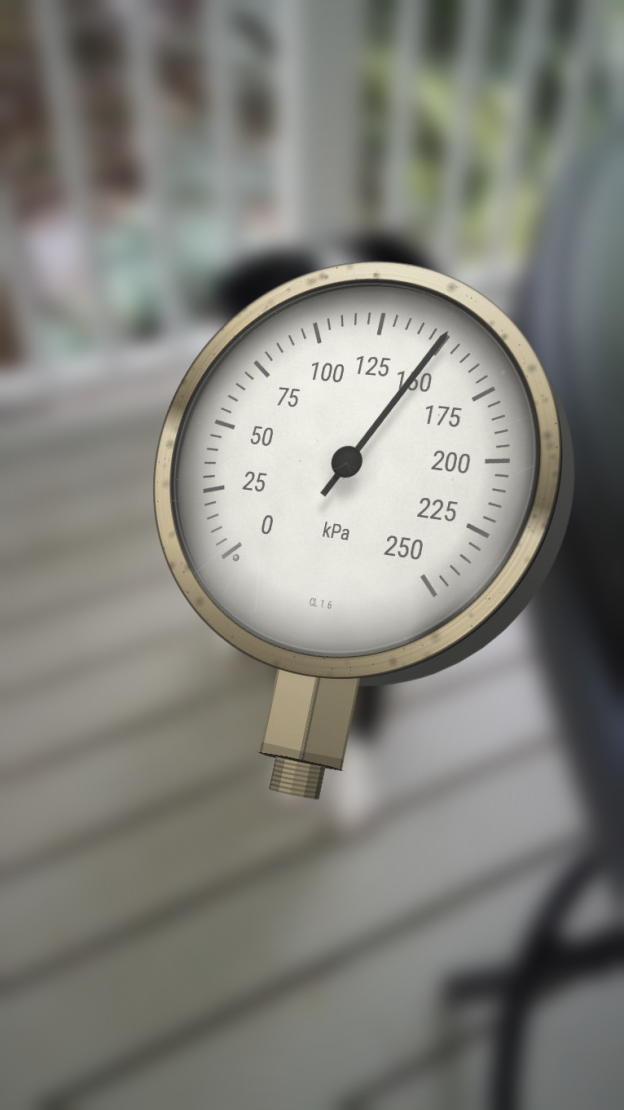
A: **150** kPa
